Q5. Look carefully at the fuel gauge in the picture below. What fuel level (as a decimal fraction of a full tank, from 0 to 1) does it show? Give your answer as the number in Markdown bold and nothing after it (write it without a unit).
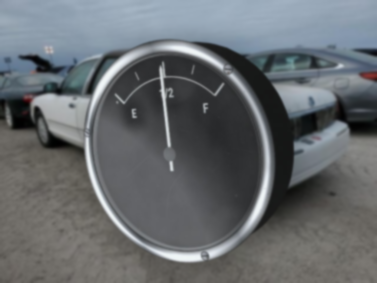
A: **0.5**
